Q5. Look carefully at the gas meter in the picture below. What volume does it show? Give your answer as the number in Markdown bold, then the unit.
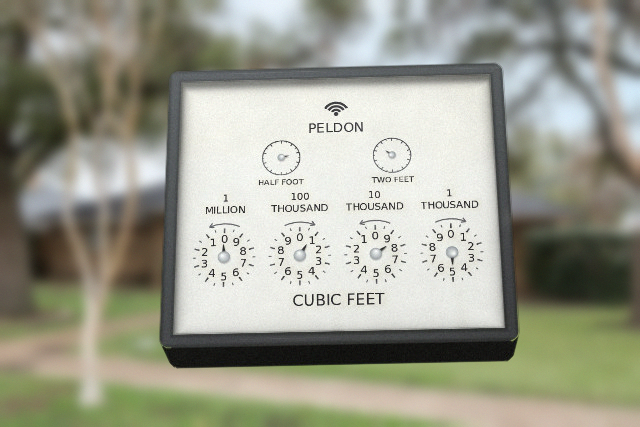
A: **8500** ft³
